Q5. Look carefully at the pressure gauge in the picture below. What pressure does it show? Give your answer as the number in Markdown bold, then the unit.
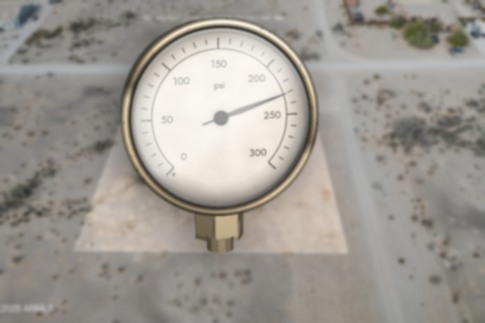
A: **230** psi
